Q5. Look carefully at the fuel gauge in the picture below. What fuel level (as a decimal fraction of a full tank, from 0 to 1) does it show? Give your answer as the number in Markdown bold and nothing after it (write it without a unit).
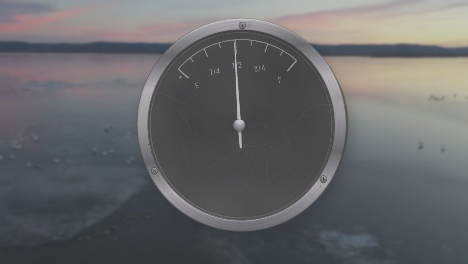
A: **0.5**
